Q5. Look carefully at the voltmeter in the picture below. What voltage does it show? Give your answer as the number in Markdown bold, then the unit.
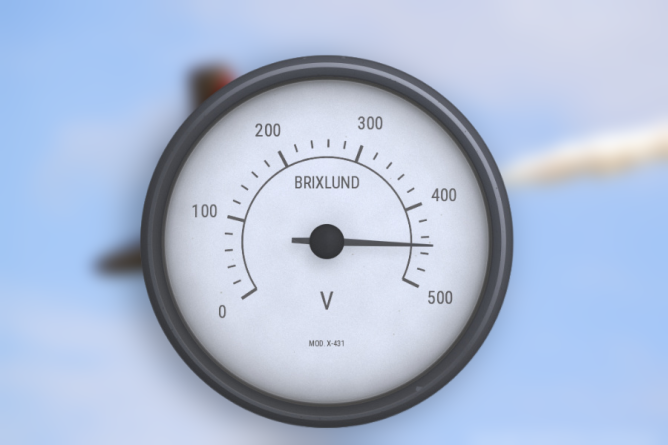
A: **450** V
